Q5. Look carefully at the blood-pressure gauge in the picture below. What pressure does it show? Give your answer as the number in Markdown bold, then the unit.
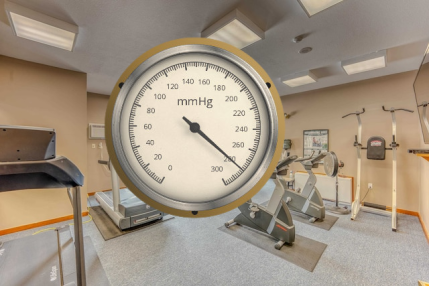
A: **280** mmHg
